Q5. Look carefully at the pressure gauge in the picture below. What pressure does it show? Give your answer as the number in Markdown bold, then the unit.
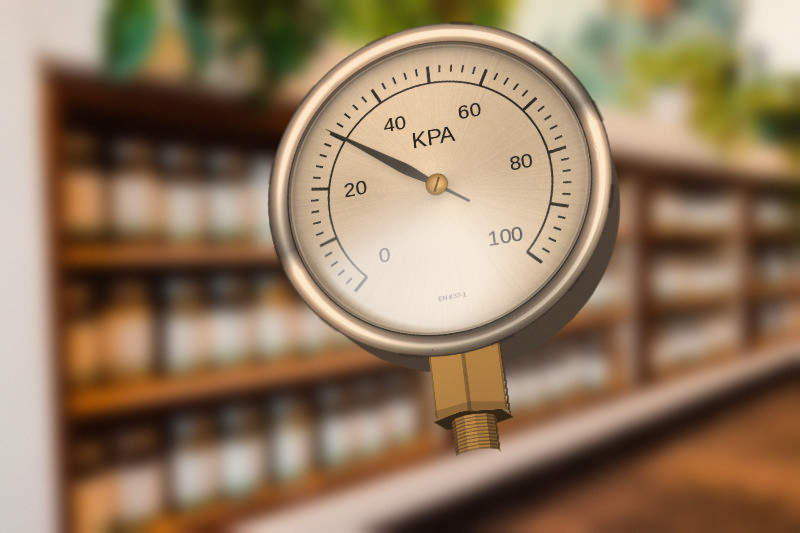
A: **30** kPa
